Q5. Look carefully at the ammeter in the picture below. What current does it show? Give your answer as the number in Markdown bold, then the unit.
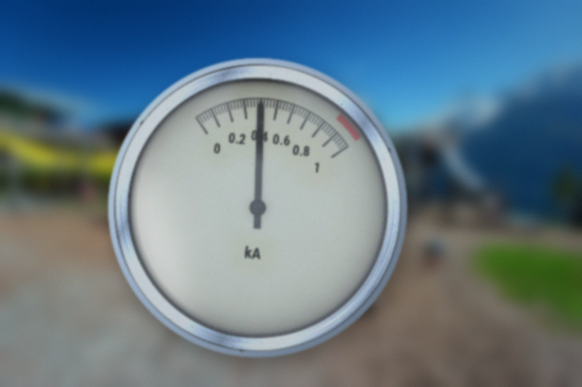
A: **0.4** kA
